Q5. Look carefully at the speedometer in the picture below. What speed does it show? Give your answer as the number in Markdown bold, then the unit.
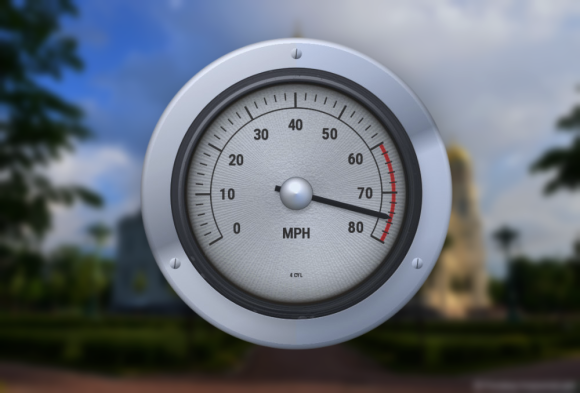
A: **75** mph
